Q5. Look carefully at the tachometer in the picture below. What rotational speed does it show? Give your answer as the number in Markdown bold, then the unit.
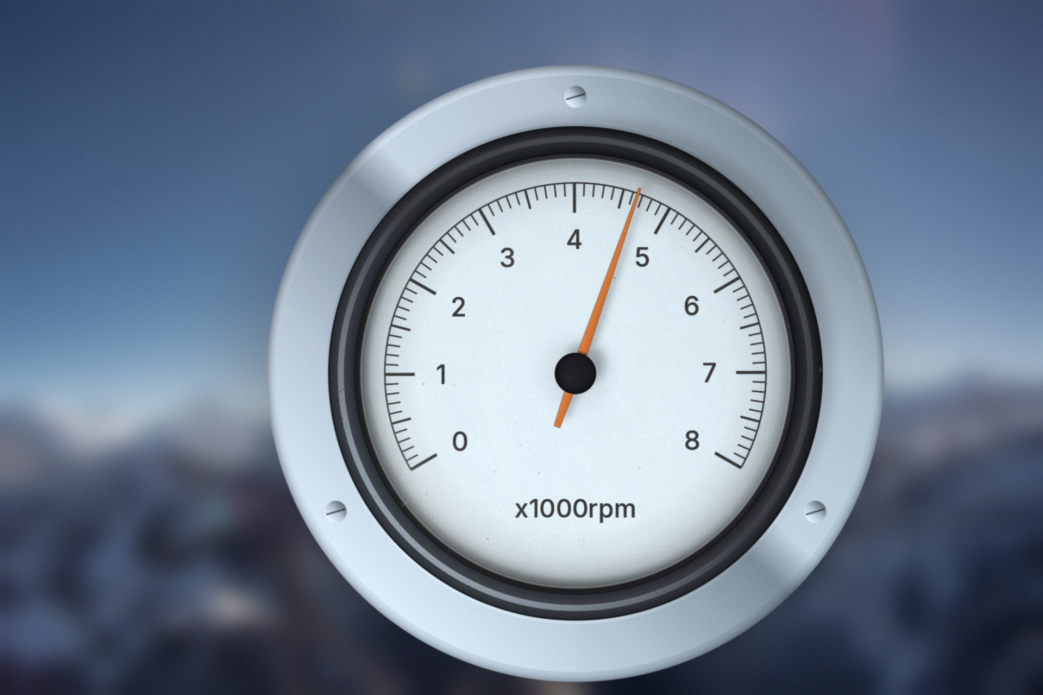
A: **4650** rpm
